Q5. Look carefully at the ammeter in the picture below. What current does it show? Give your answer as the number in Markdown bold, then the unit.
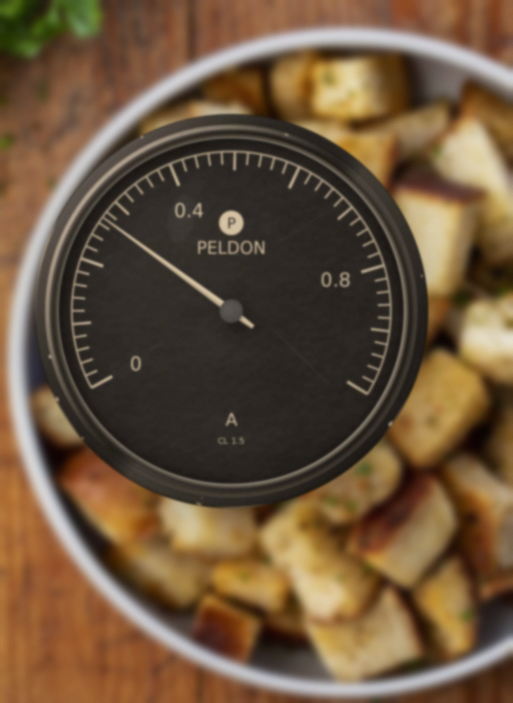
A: **0.27** A
